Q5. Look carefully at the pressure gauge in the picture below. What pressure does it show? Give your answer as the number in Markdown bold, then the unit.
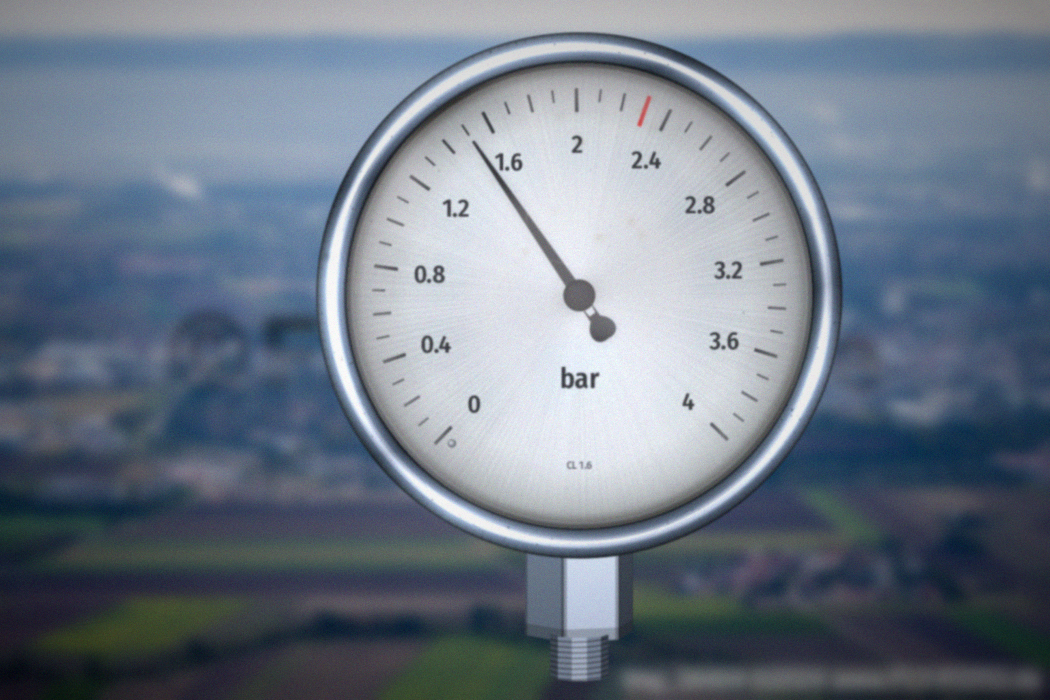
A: **1.5** bar
